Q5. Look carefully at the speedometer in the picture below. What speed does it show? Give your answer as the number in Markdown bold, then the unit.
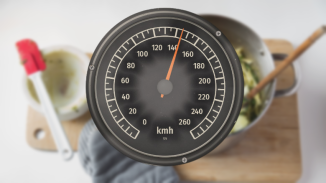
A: **145** km/h
